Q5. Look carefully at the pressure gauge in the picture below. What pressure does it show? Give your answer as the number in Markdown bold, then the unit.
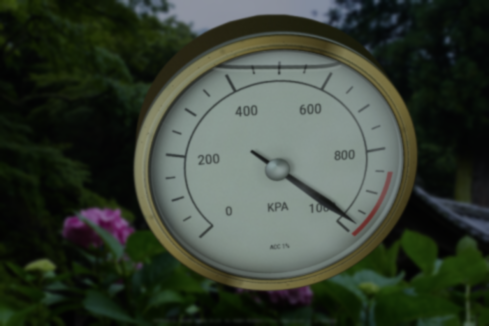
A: **975** kPa
